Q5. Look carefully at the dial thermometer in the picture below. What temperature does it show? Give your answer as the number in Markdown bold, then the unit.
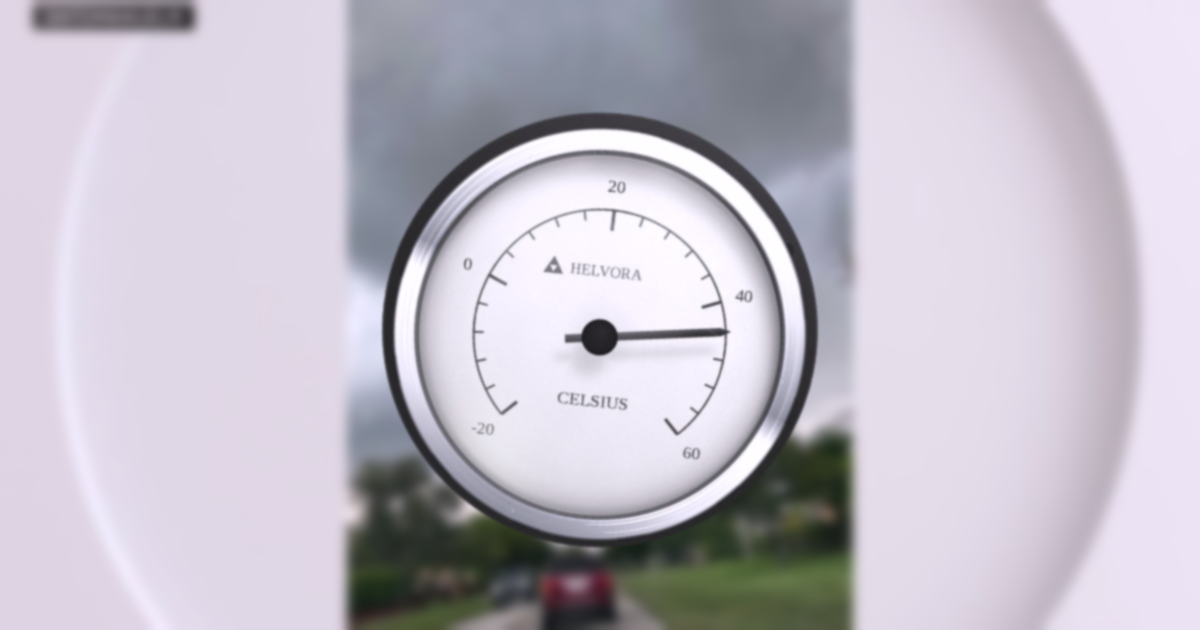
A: **44** °C
